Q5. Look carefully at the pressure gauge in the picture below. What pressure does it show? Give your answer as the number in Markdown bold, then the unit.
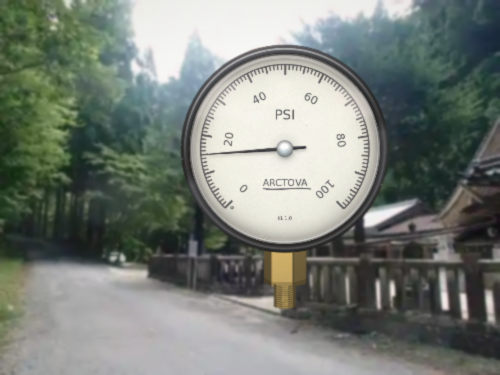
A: **15** psi
